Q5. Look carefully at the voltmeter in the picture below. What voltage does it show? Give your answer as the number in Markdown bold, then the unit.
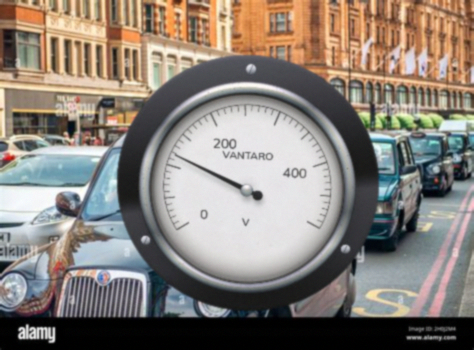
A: **120** V
